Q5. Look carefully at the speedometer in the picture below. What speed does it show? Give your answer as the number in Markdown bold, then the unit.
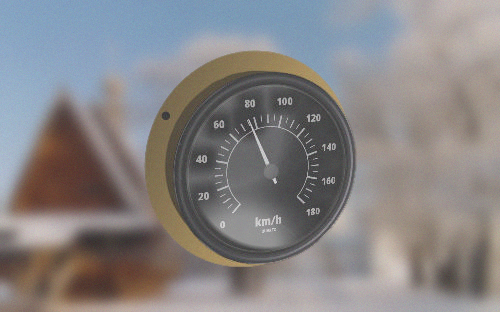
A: **75** km/h
